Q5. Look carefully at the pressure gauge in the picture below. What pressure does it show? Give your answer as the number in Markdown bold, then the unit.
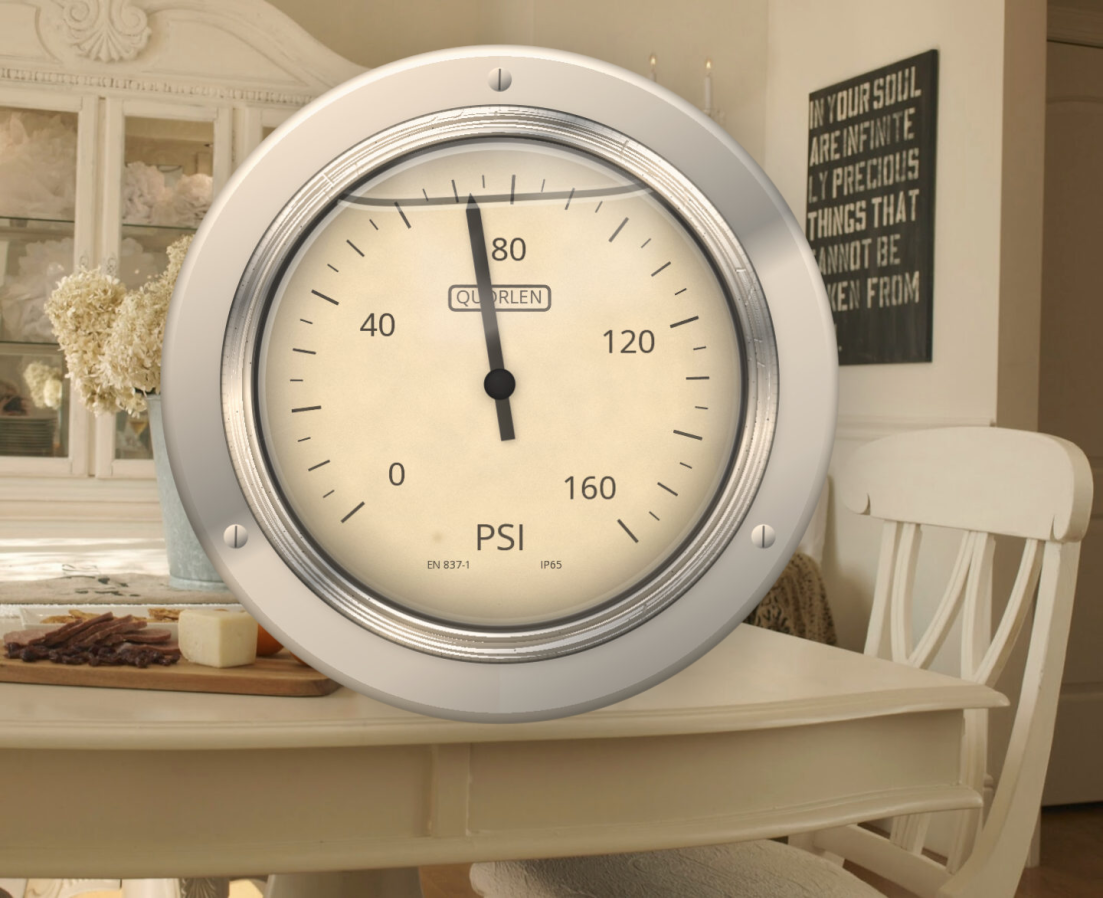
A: **72.5** psi
